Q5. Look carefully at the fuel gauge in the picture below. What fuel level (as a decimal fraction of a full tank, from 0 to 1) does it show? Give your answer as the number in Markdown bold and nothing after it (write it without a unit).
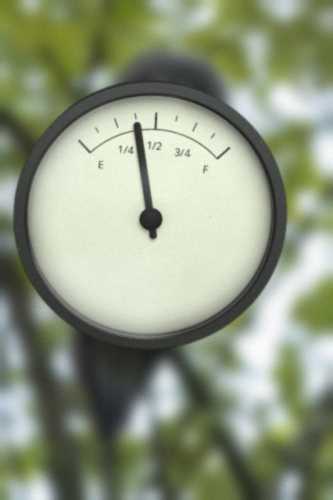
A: **0.375**
